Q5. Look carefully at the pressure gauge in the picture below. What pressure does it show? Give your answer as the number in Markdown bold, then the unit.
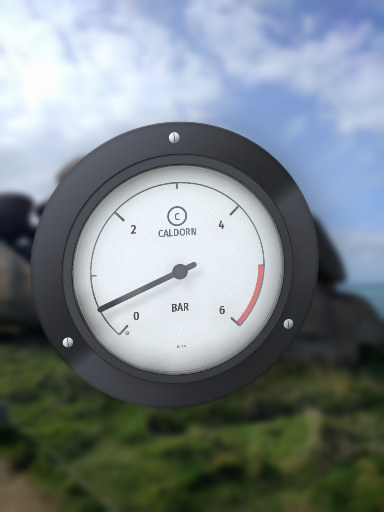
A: **0.5** bar
